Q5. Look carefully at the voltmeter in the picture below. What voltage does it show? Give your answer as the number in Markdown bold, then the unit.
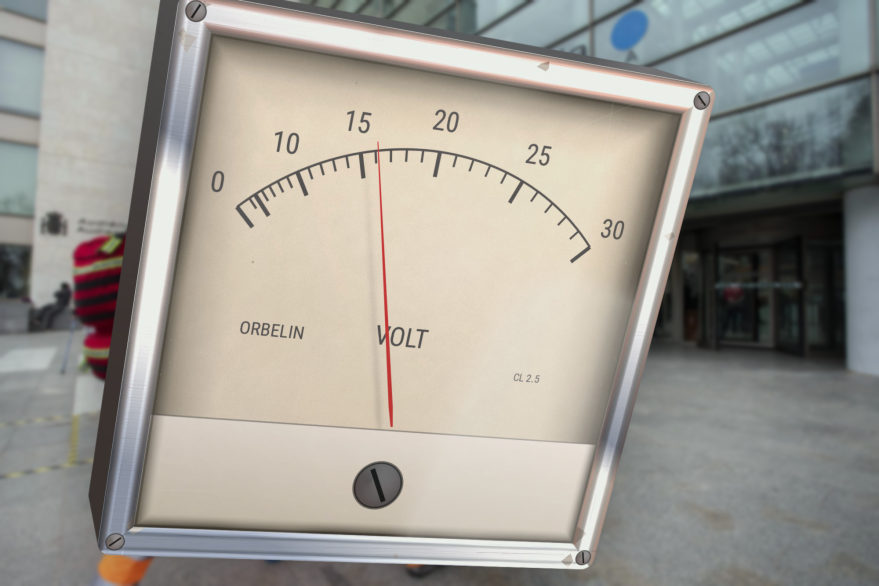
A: **16** V
